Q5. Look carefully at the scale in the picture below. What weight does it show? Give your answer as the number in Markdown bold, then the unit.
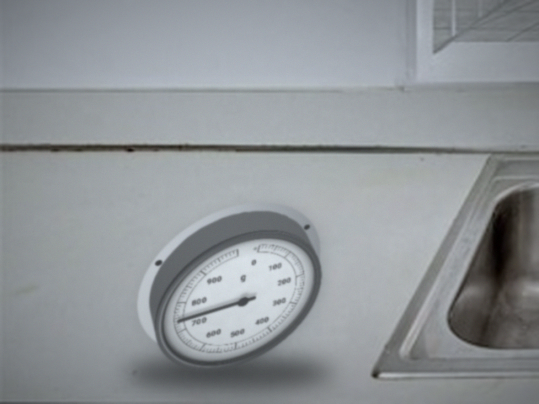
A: **750** g
